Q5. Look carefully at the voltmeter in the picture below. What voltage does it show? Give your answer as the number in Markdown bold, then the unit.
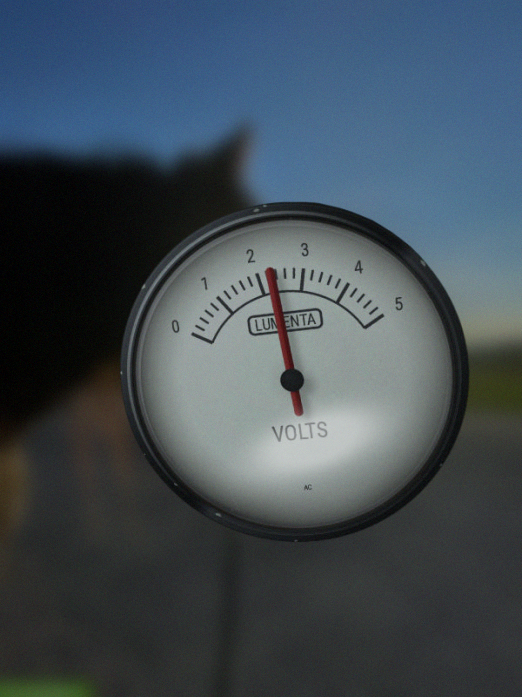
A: **2.3** V
